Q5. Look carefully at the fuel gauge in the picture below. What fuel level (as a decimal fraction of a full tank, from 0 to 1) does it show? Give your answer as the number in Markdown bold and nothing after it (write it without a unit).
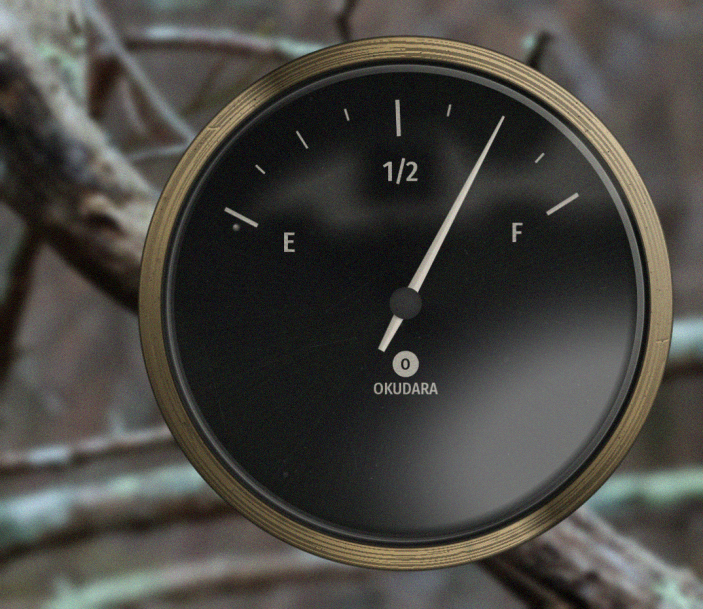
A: **0.75**
